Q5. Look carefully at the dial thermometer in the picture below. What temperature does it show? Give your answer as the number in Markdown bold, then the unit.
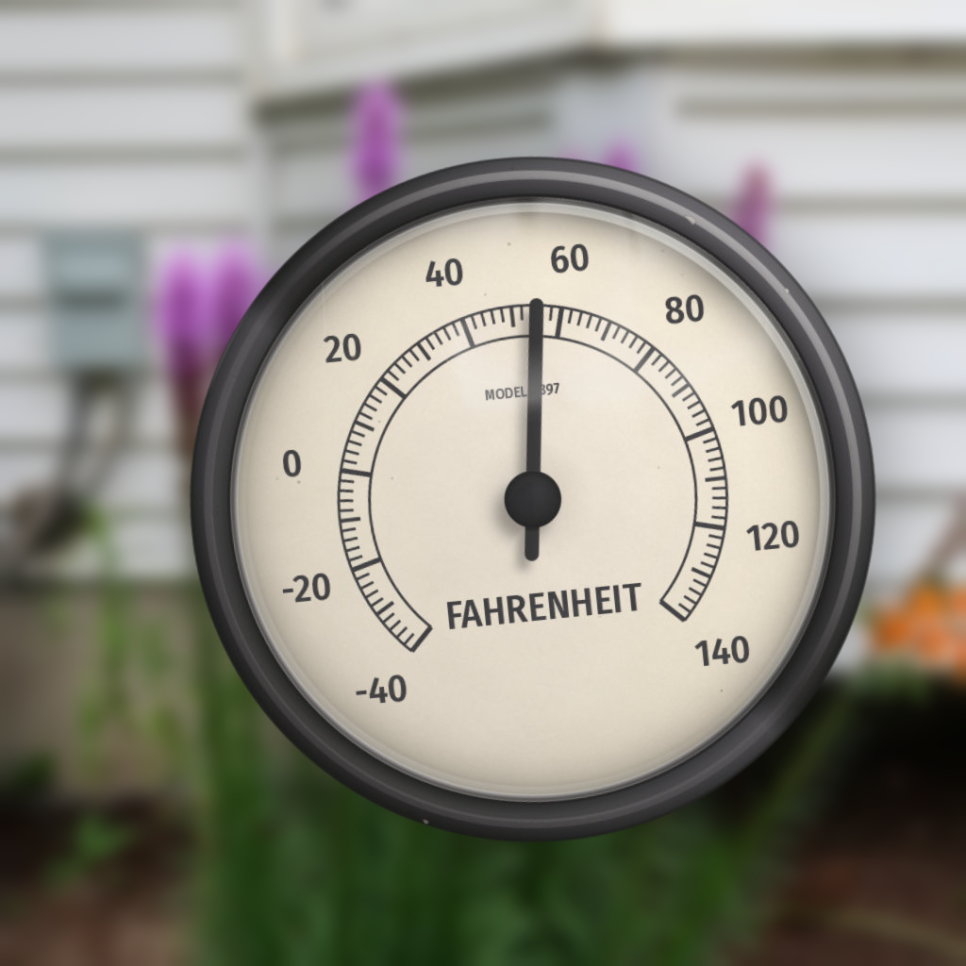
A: **55** °F
